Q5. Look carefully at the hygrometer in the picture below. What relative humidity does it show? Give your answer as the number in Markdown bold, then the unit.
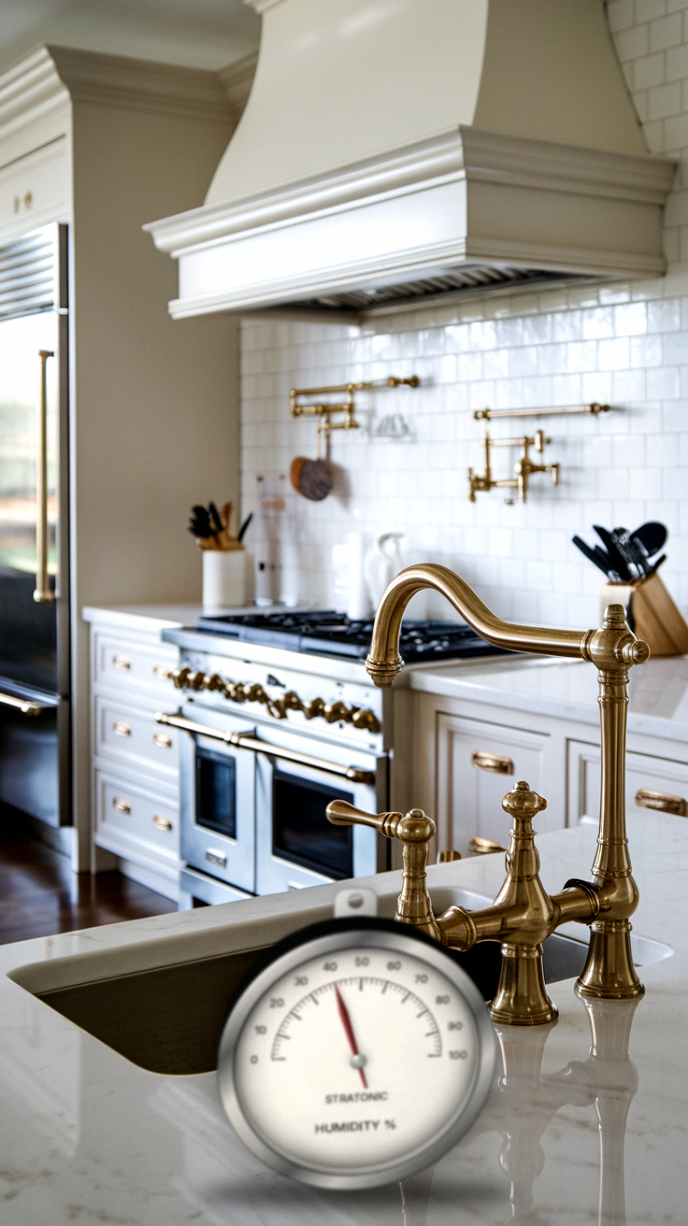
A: **40** %
